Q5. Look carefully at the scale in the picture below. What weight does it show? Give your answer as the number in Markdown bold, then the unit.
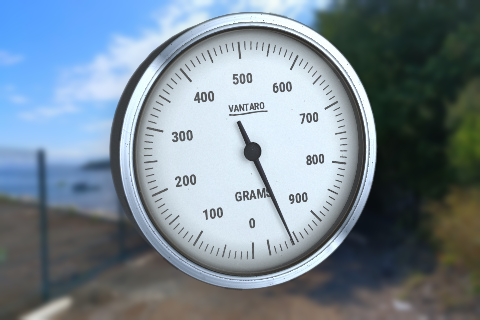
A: **960** g
